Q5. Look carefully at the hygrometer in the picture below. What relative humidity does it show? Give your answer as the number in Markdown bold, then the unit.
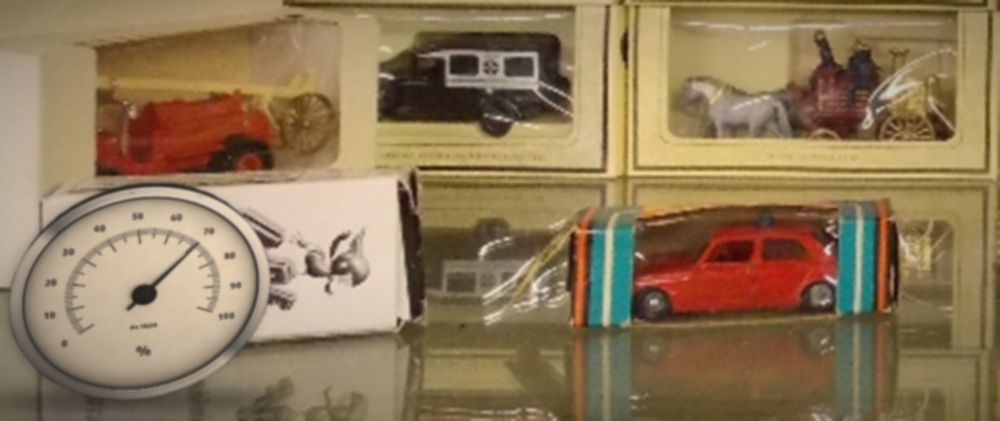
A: **70** %
